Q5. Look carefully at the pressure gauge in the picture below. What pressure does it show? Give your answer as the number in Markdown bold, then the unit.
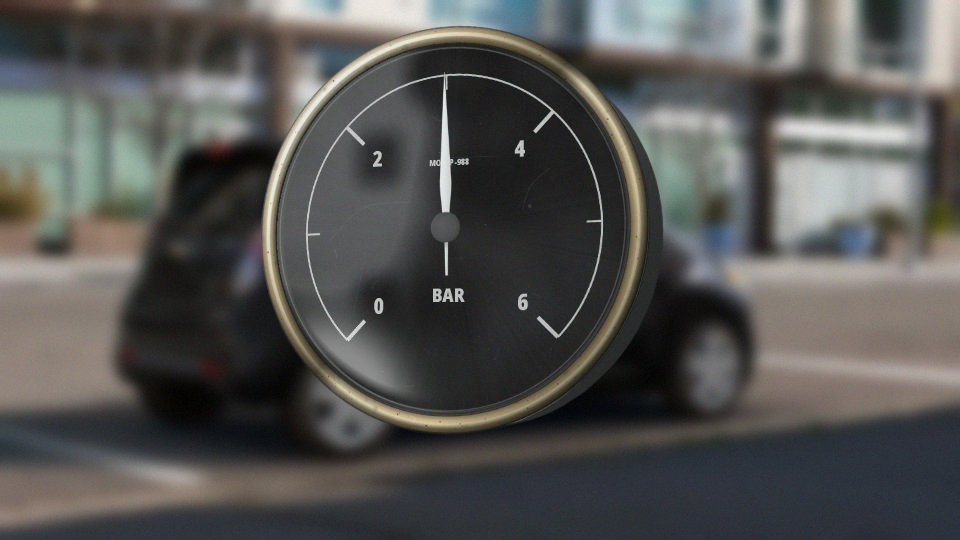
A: **3** bar
